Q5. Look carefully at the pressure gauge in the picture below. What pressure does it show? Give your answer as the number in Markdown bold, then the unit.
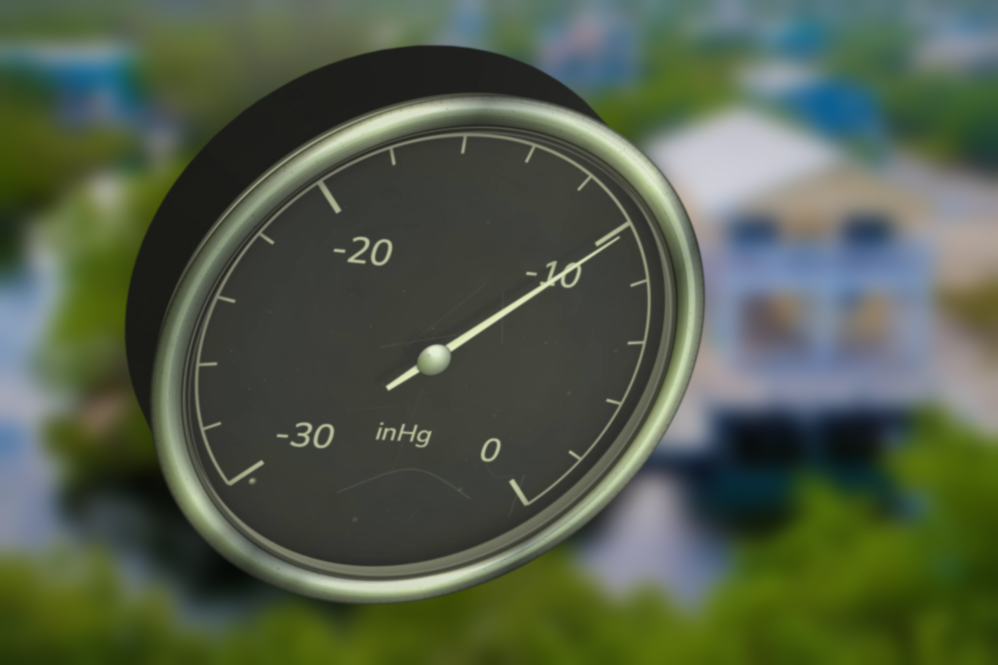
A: **-10** inHg
